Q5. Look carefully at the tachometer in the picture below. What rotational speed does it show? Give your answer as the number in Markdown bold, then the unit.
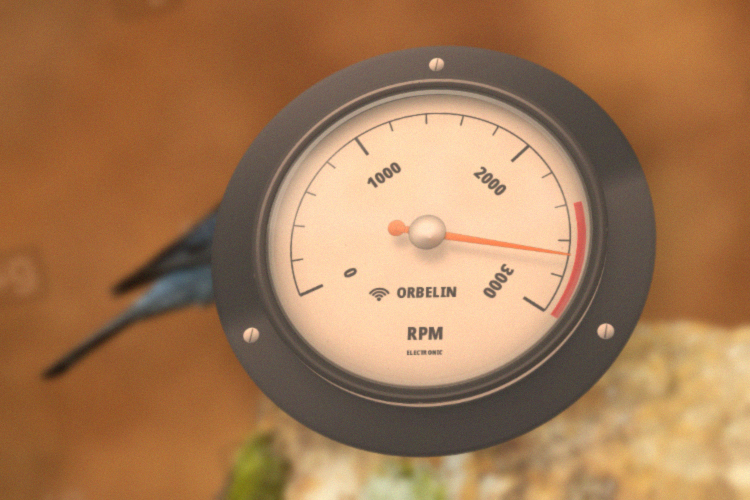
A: **2700** rpm
